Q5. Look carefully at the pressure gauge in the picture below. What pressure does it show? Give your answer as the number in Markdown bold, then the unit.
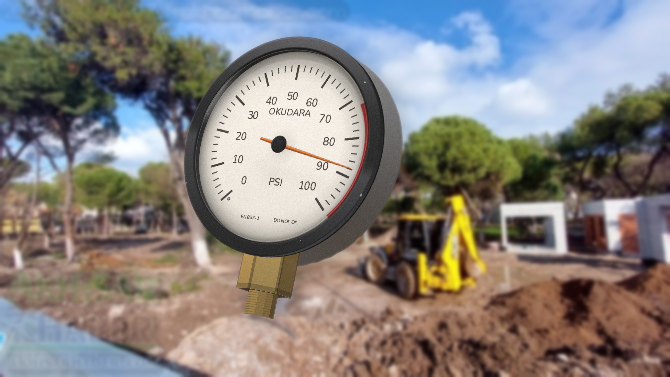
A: **88** psi
